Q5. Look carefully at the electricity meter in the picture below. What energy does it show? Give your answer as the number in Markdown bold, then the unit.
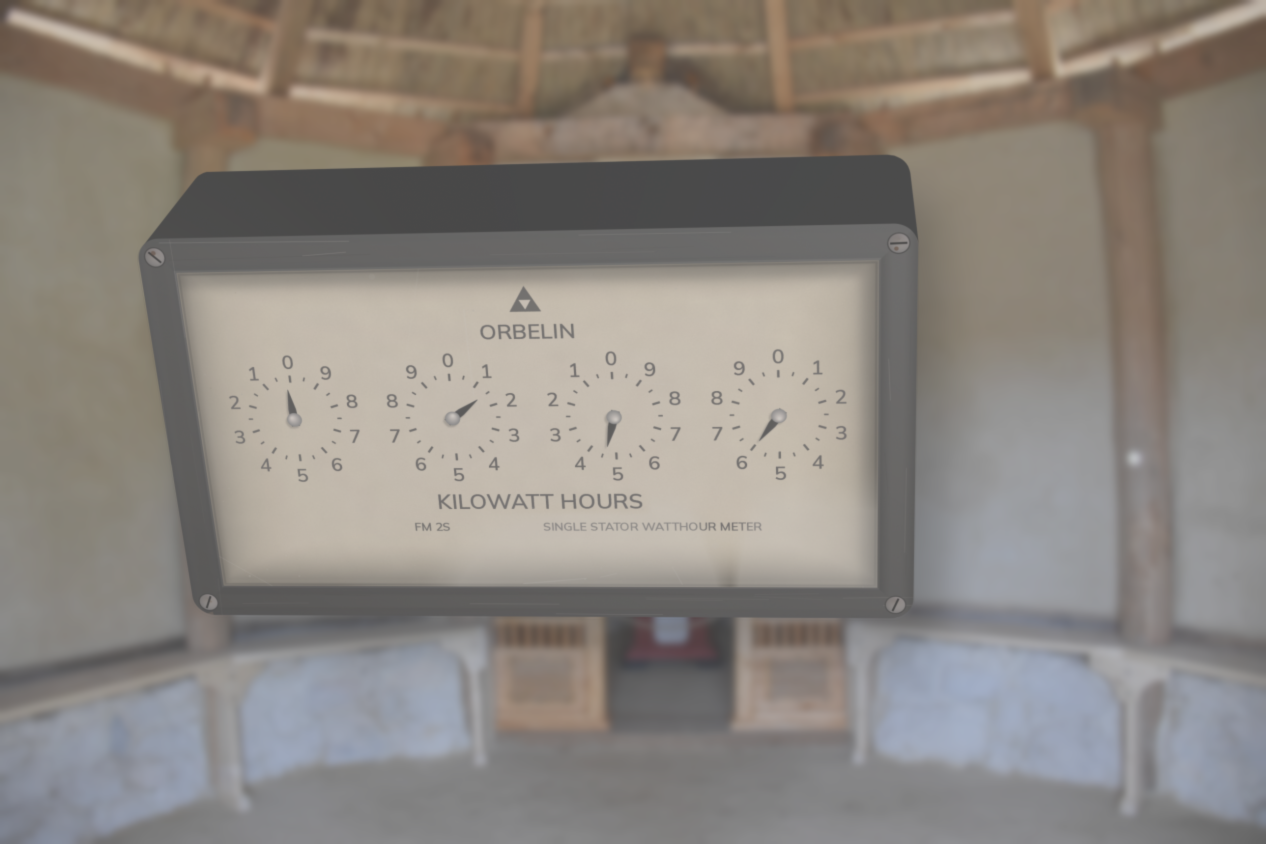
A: **146** kWh
